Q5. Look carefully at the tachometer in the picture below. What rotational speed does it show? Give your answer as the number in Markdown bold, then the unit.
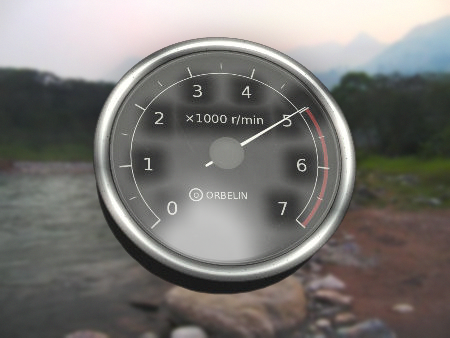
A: **5000** rpm
